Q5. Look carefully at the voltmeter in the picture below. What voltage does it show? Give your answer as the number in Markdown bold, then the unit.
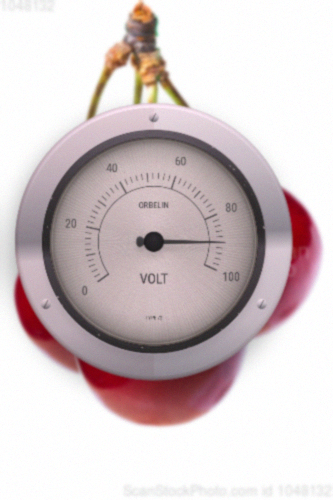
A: **90** V
